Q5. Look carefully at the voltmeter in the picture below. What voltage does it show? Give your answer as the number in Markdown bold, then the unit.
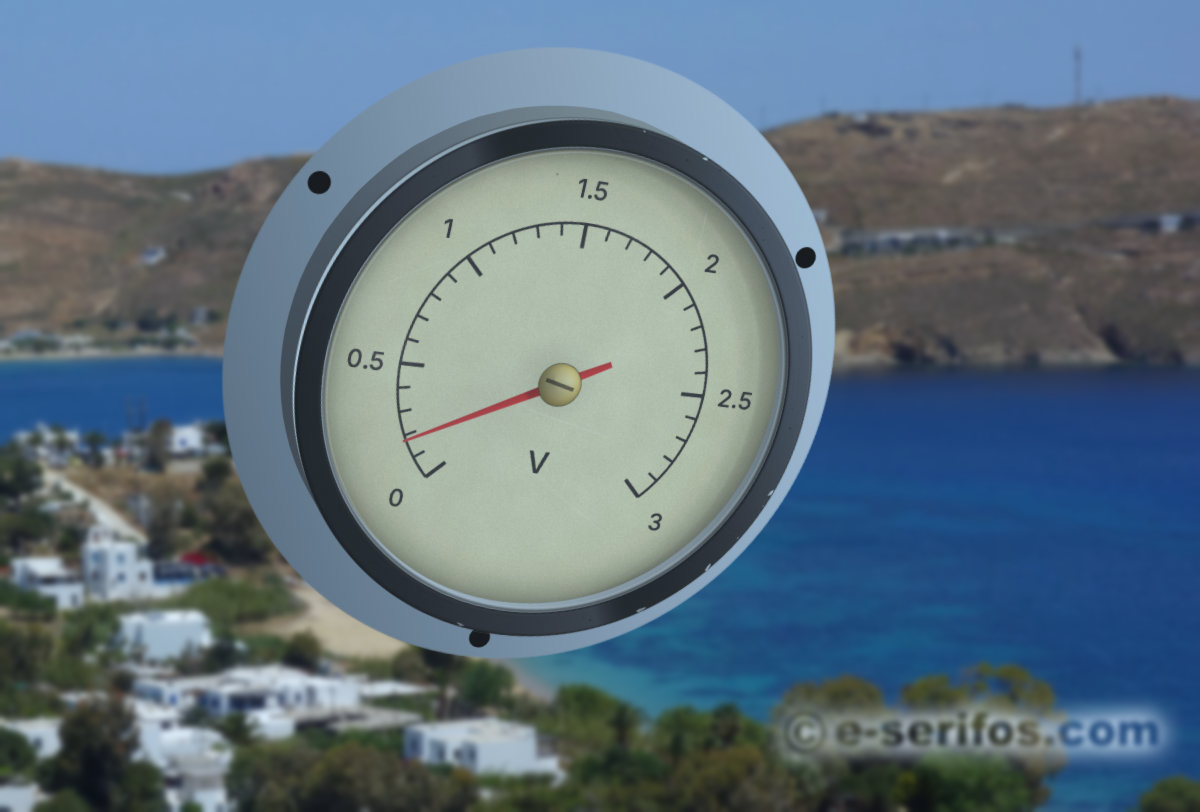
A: **0.2** V
